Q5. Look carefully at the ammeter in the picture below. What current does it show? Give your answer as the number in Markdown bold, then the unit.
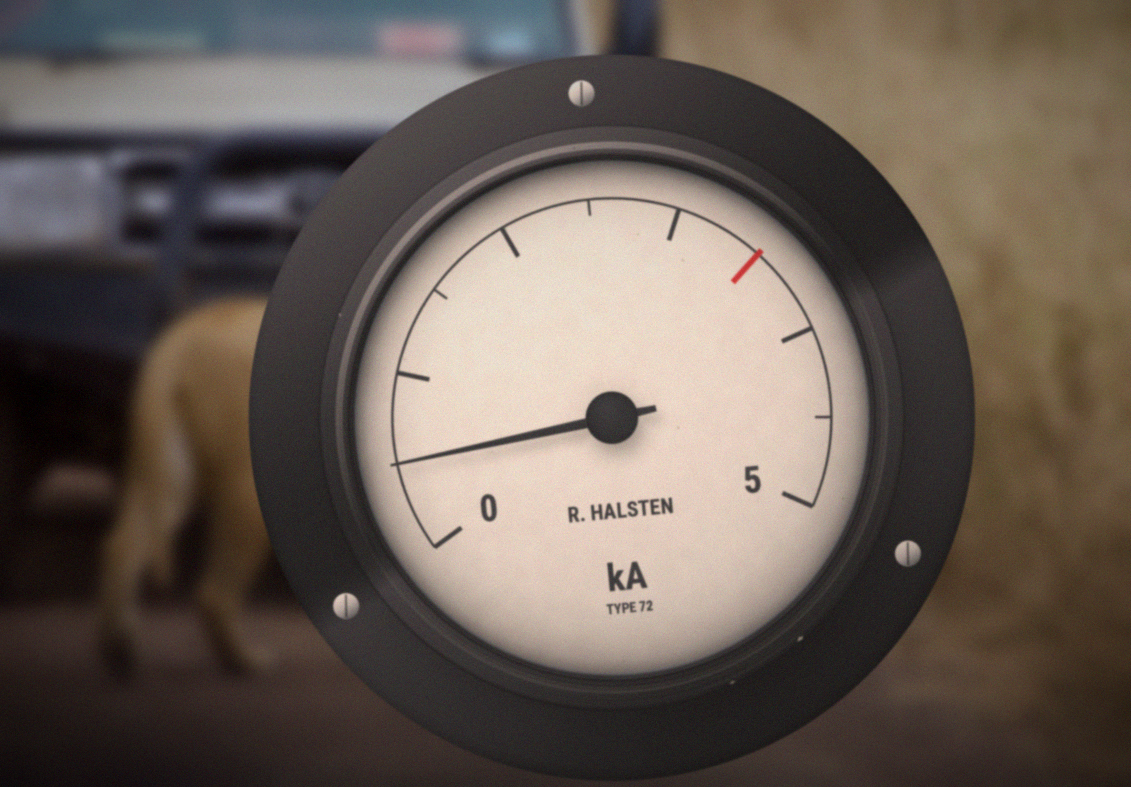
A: **0.5** kA
